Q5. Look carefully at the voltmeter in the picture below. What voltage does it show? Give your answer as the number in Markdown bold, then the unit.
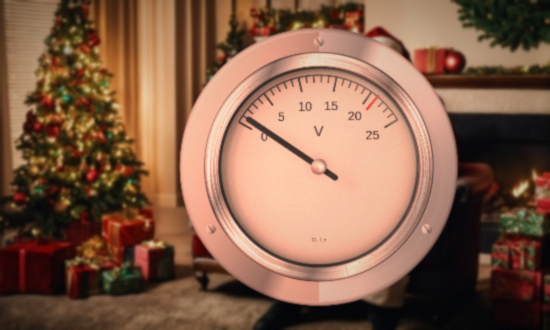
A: **1** V
